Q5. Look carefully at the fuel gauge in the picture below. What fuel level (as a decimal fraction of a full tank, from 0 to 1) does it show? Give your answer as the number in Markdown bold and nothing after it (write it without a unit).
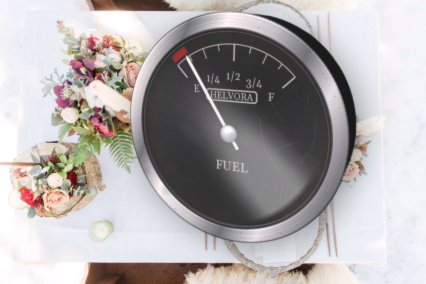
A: **0.125**
